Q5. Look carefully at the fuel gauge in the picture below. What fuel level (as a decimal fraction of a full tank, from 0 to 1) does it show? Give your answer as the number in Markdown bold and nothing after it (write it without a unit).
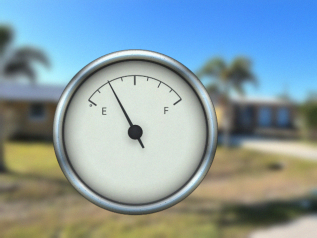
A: **0.25**
